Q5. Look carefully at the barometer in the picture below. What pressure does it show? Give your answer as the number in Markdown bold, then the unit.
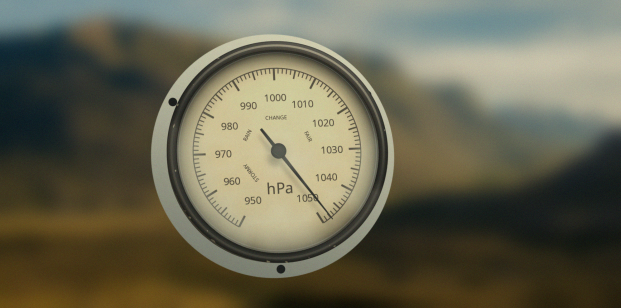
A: **1048** hPa
